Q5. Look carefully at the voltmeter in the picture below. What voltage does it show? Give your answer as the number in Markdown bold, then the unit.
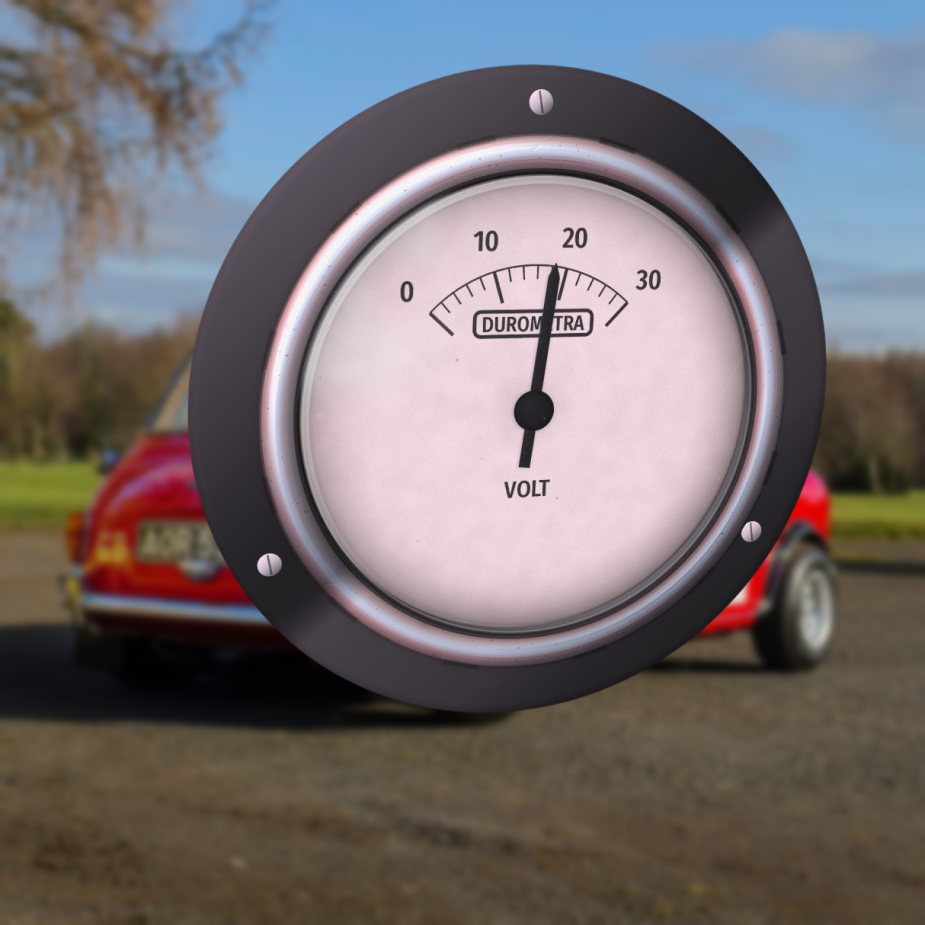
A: **18** V
